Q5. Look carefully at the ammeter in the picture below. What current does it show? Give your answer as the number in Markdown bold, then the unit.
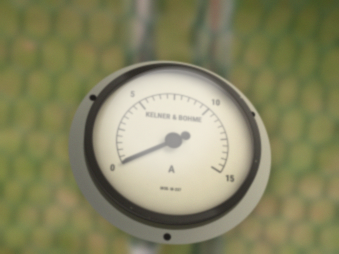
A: **0** A
